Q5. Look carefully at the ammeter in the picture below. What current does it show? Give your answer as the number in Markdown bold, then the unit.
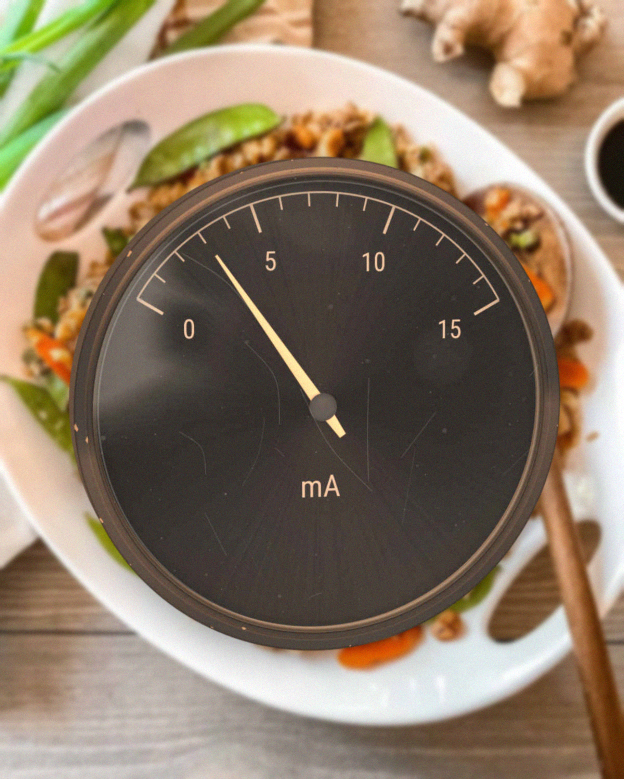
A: **3** mA
